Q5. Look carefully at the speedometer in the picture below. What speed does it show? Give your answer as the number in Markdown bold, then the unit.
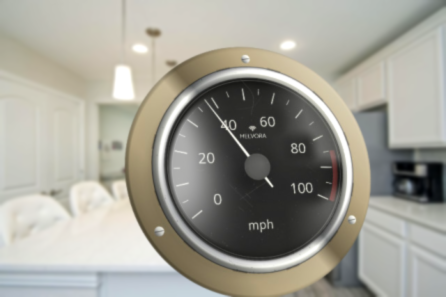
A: **37.5** mph
